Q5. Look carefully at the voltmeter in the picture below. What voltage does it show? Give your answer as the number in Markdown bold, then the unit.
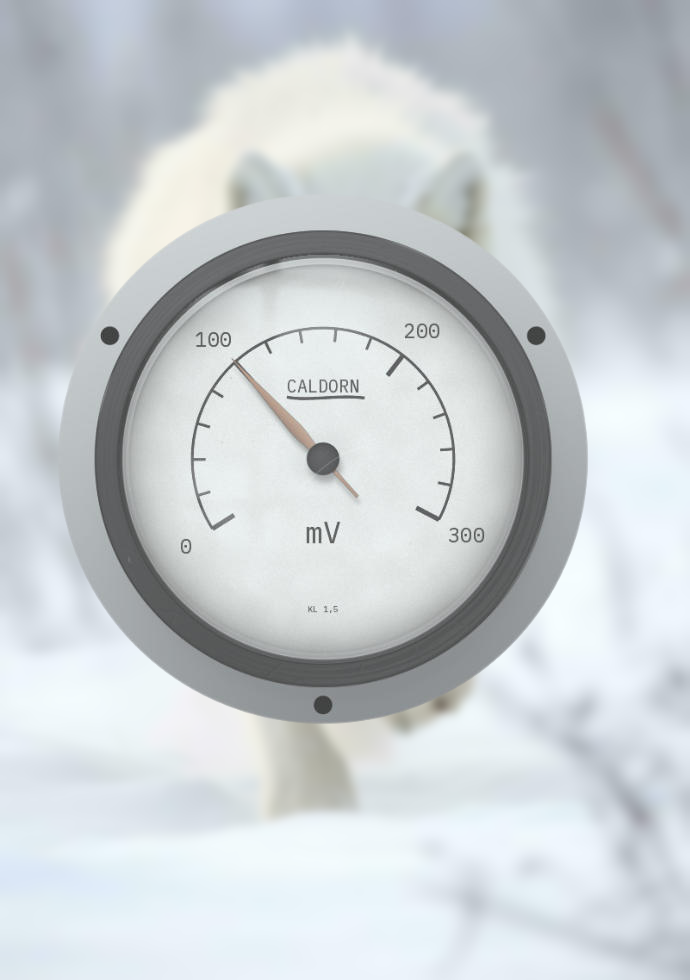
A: **100** mV
